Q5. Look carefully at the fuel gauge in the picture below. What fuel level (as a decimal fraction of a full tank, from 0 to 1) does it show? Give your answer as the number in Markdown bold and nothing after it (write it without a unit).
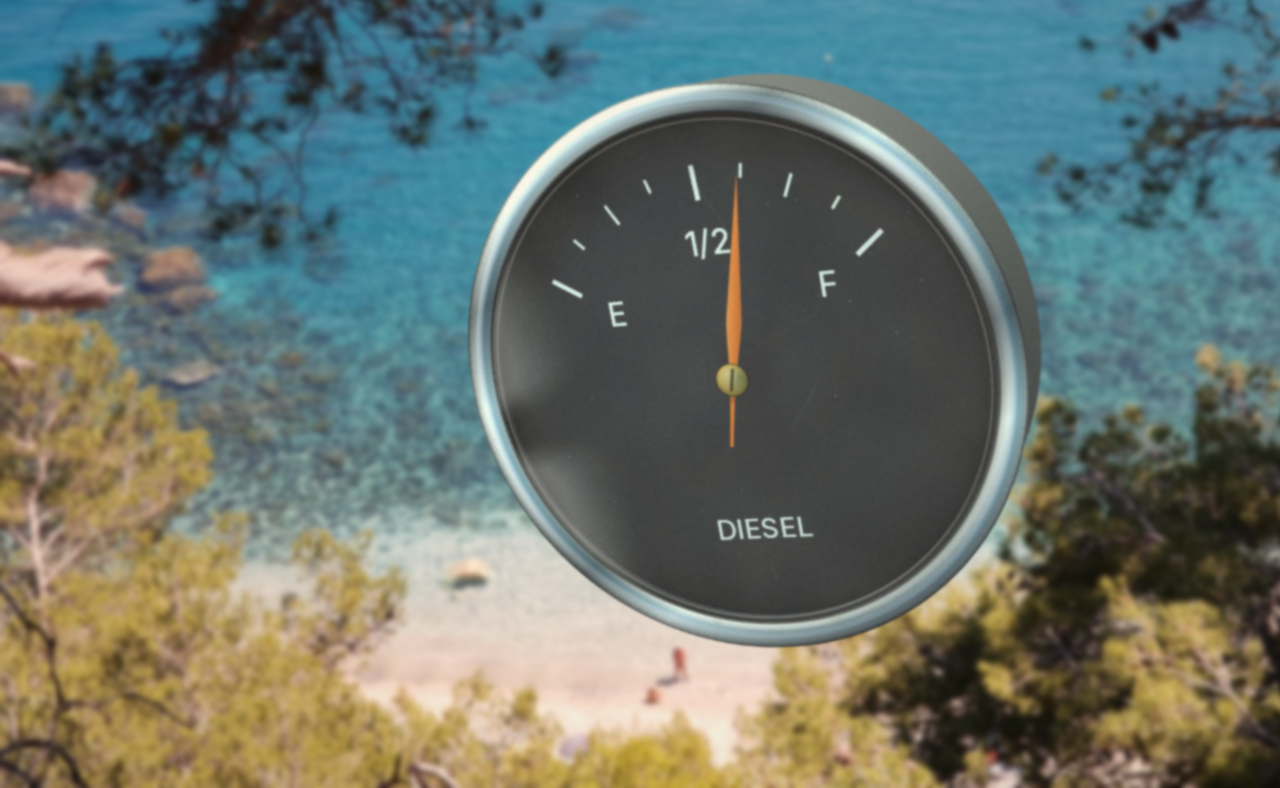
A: **0.625**
